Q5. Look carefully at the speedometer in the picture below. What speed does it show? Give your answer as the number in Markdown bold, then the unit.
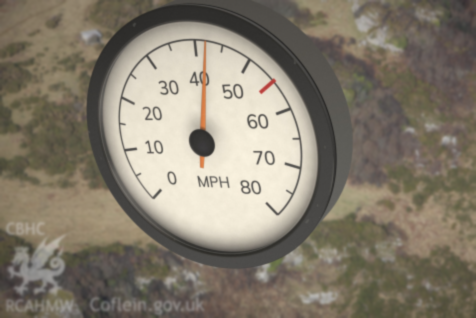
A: **42.5** mph
